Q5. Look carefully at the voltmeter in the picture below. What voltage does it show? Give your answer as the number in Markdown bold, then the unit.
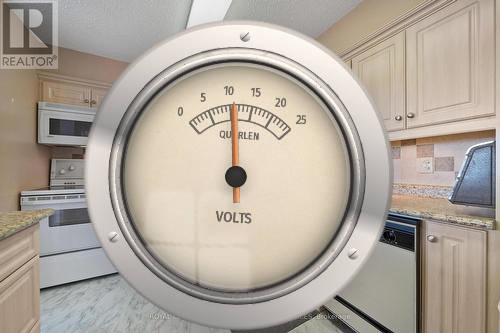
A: **11** V
